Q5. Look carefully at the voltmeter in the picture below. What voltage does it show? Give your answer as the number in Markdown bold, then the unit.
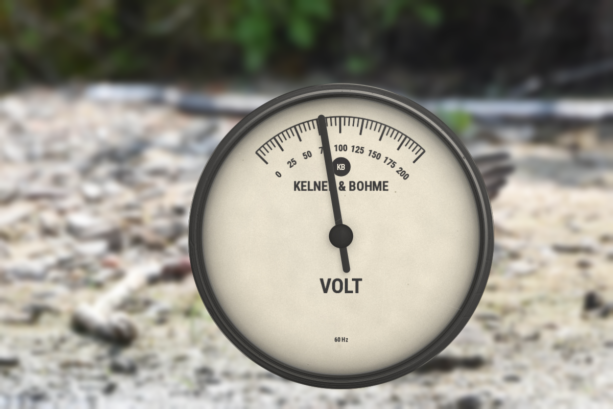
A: **80** V
